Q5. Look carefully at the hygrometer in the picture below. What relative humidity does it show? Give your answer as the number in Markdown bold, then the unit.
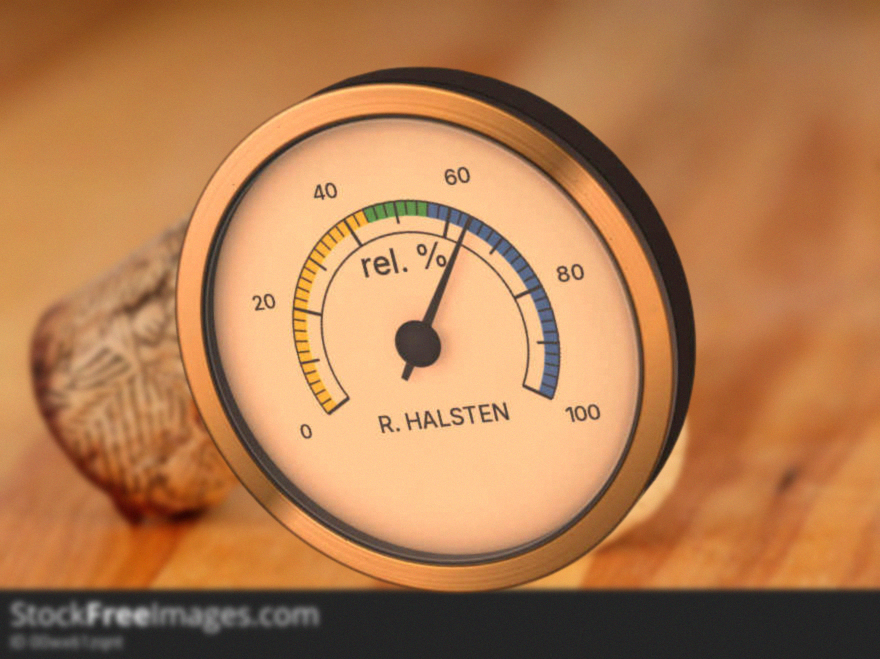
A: **64** %
